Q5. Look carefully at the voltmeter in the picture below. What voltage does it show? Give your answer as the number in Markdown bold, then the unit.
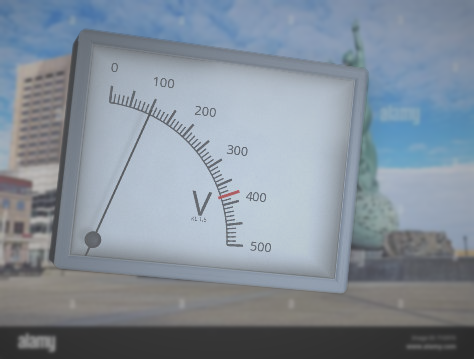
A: **100** V
